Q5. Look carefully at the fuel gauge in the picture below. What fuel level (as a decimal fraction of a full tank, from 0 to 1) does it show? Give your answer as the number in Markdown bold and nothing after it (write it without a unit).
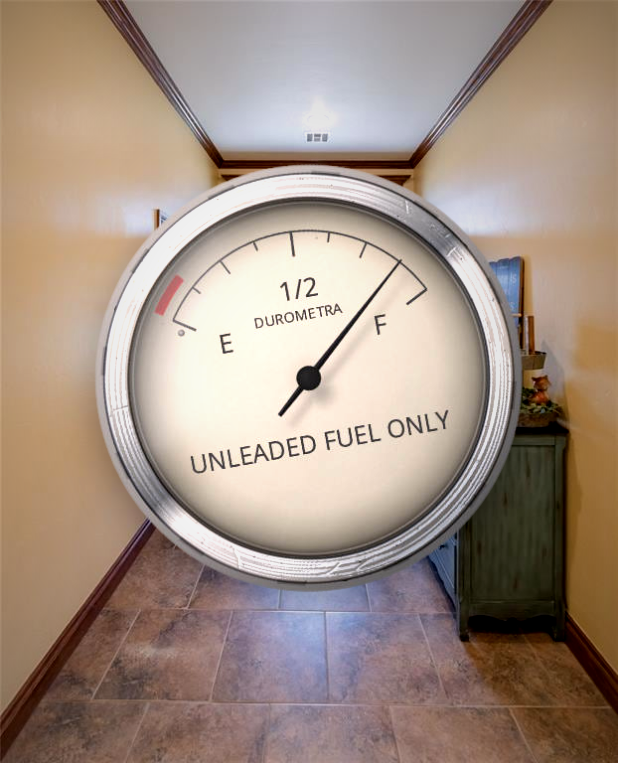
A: **0.875**
